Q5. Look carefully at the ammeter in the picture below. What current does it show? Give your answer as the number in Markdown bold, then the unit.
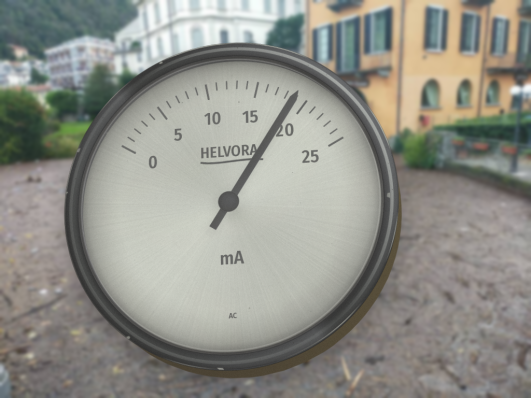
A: **19** mA
